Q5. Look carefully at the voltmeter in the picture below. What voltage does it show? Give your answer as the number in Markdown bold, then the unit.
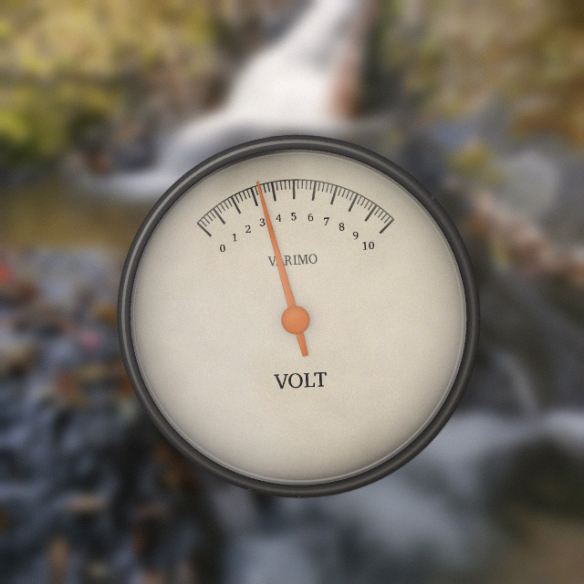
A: **3.4** V
